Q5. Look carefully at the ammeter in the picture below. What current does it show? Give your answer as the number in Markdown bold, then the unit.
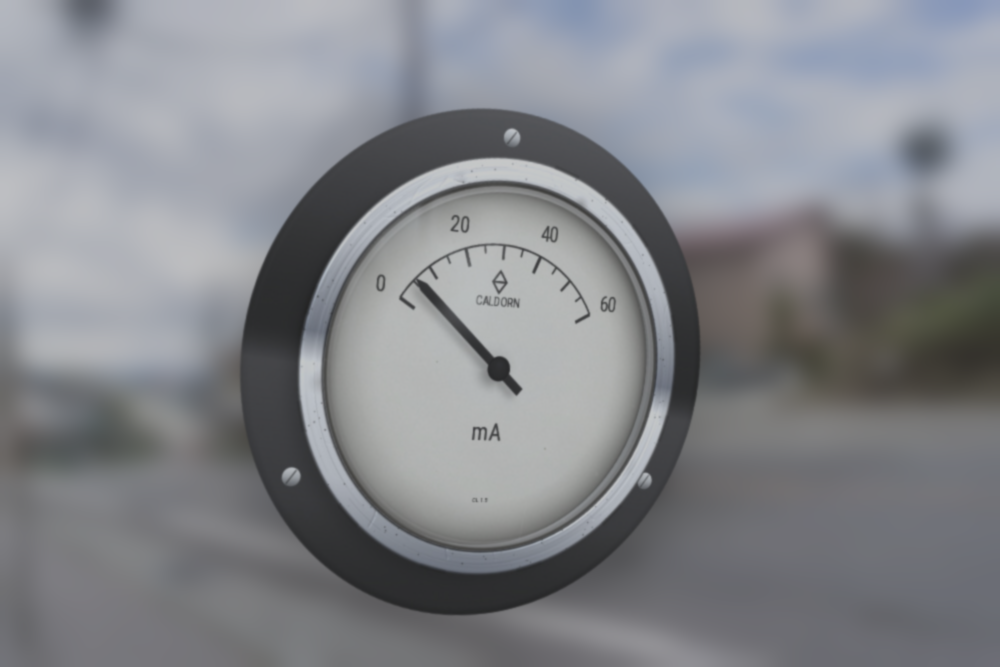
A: **5** mA
